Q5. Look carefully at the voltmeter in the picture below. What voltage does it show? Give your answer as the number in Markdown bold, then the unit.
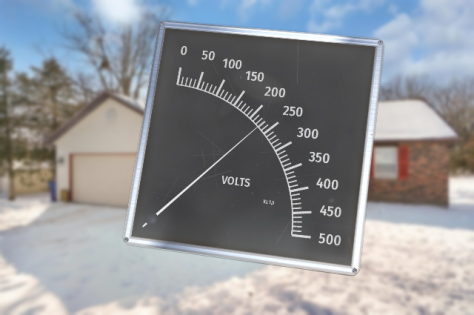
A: **230** V
